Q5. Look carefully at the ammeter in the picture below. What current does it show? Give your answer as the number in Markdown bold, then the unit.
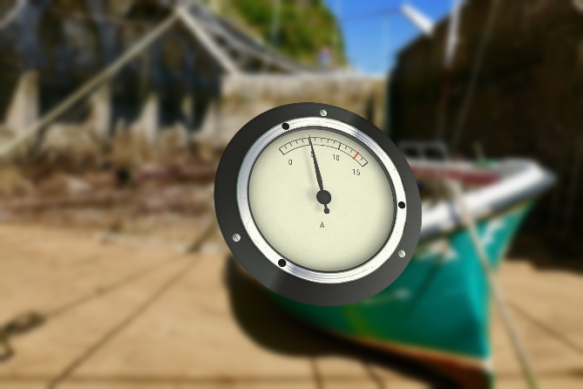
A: **5** A
